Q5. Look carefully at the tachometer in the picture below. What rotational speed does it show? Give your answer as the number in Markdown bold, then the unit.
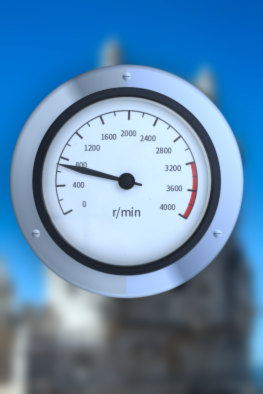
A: **700** rpm
